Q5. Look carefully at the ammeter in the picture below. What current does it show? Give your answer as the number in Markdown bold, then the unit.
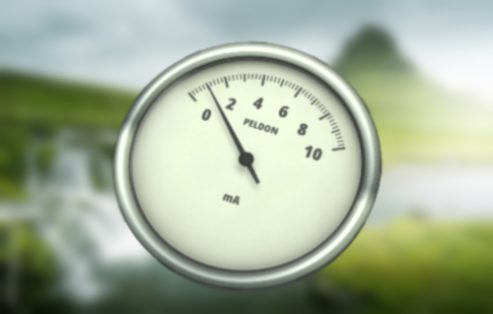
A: **1** mA
